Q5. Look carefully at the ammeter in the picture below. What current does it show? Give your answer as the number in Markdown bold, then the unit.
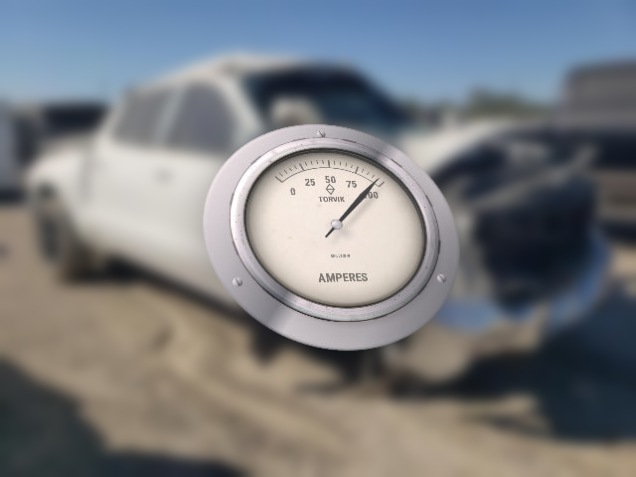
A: **95** A
